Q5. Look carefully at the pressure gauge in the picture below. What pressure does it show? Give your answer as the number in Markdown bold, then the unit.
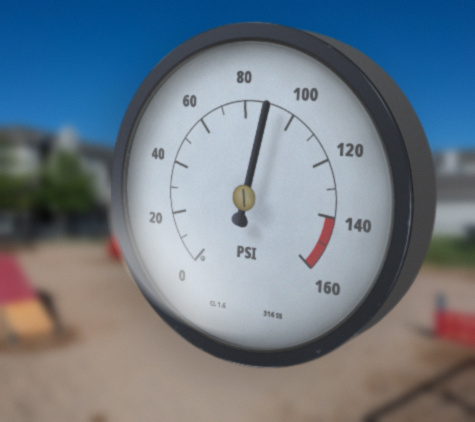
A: **90** psi
